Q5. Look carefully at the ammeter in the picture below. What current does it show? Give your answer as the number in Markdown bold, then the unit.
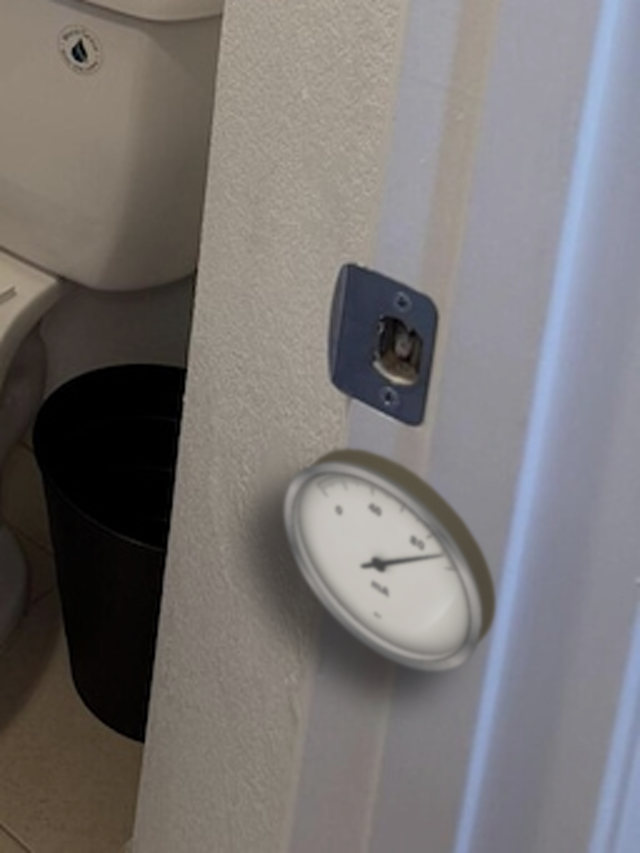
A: **90** mA
